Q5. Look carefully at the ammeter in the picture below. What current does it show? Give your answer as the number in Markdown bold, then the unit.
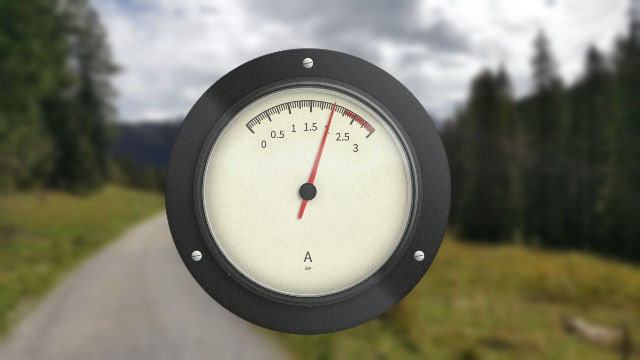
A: **2** A
